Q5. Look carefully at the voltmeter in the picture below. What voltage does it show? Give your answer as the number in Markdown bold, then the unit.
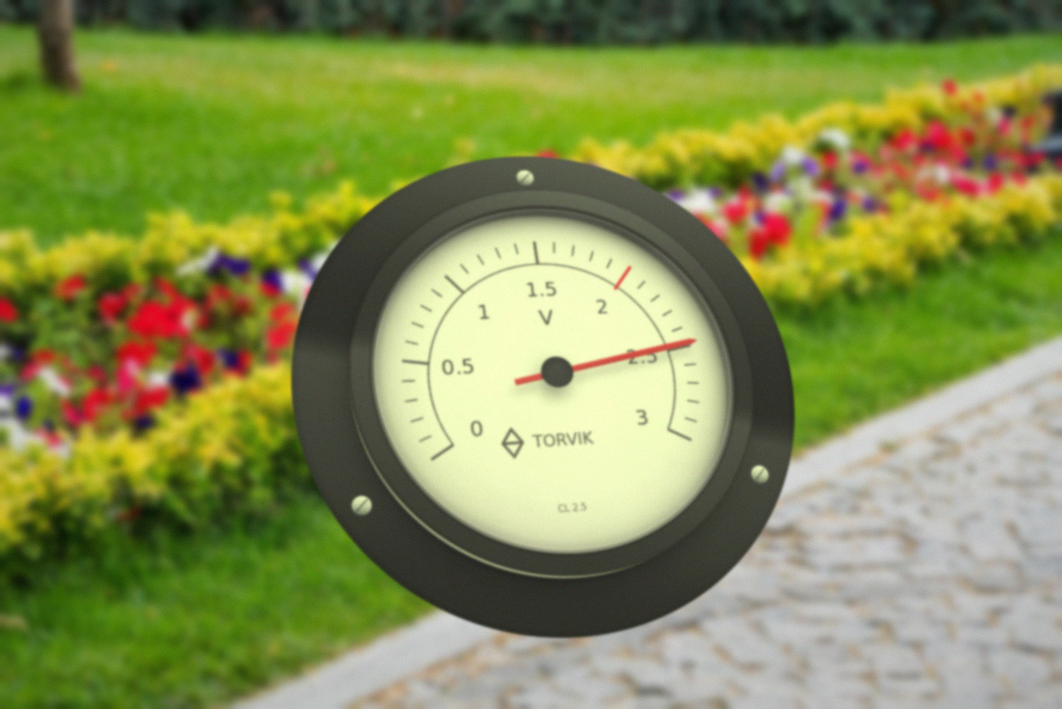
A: **2.5** V
